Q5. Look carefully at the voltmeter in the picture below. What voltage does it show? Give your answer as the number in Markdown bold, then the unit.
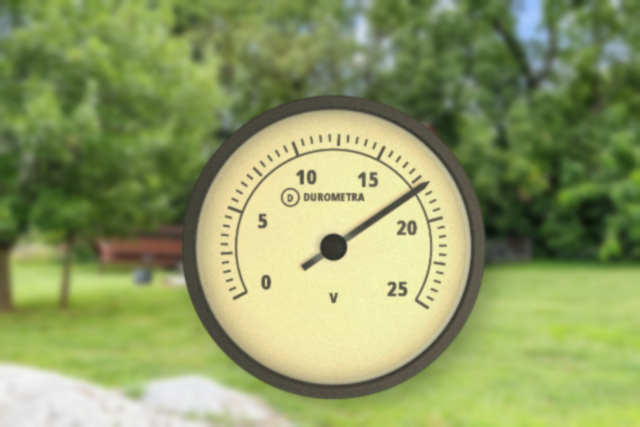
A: **18** V
